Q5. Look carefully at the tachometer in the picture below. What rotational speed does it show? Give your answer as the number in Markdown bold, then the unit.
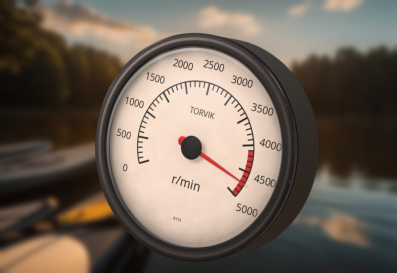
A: **4700** rpm
